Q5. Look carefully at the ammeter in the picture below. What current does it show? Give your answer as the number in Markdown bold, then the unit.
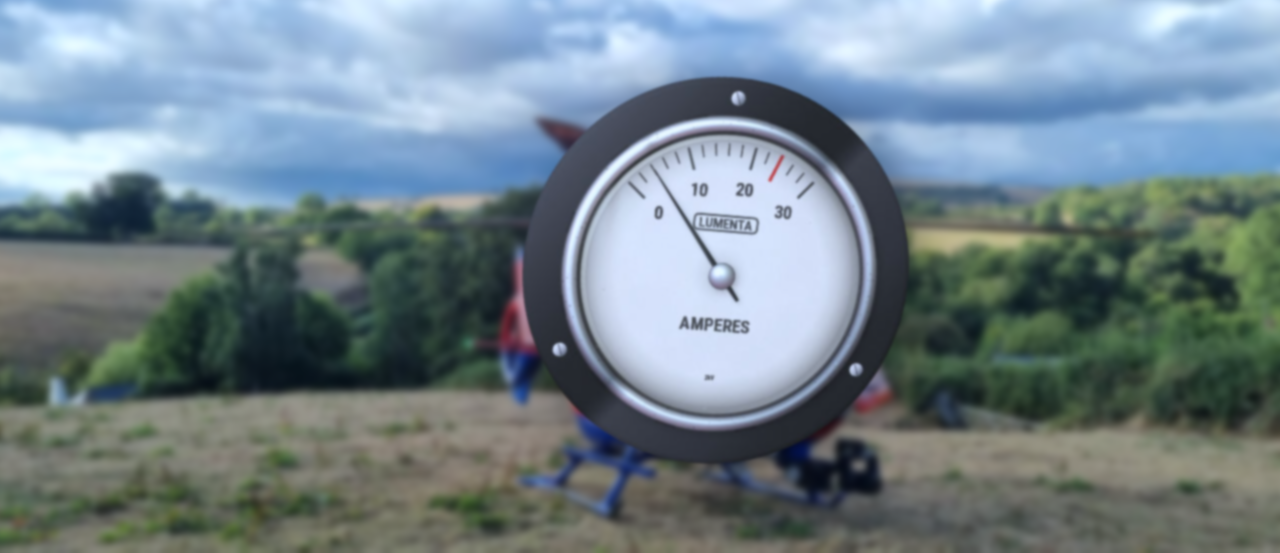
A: **4** A
